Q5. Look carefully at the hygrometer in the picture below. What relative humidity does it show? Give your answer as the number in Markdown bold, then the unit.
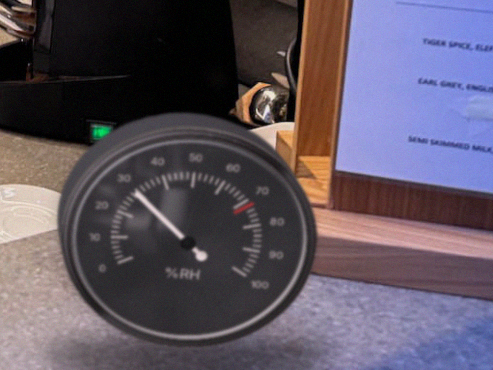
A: **30** %
